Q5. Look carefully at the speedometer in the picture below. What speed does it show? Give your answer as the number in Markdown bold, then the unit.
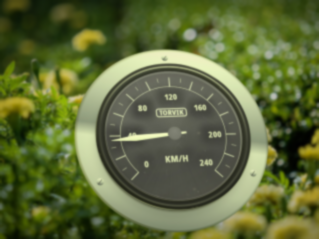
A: **35** km/h
